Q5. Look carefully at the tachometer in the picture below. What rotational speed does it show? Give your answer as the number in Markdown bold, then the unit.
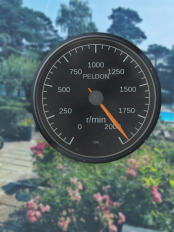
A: **1950** rpm
